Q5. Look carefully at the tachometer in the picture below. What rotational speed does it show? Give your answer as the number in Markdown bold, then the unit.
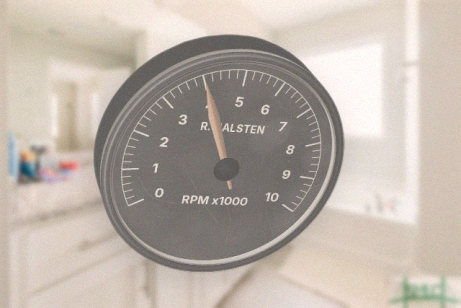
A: **4000** rpm
